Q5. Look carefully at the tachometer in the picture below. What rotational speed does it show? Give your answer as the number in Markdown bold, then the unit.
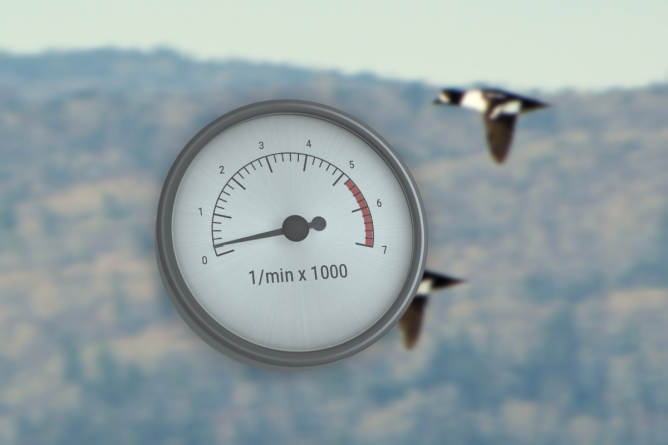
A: **200** rpm
